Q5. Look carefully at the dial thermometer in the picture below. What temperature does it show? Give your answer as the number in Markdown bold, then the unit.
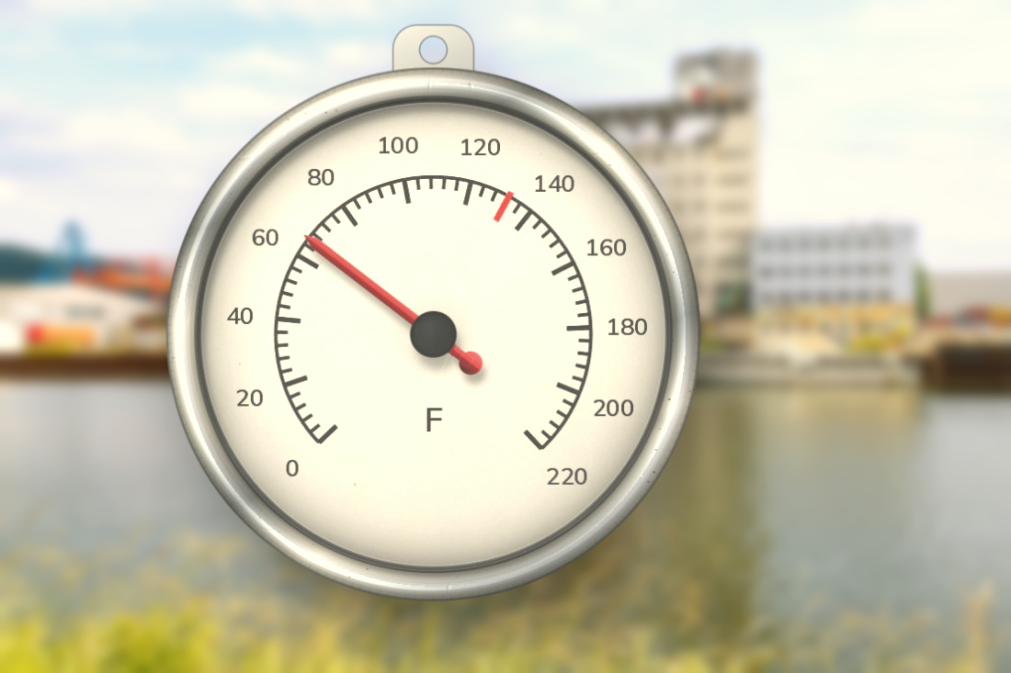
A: **66** °F
